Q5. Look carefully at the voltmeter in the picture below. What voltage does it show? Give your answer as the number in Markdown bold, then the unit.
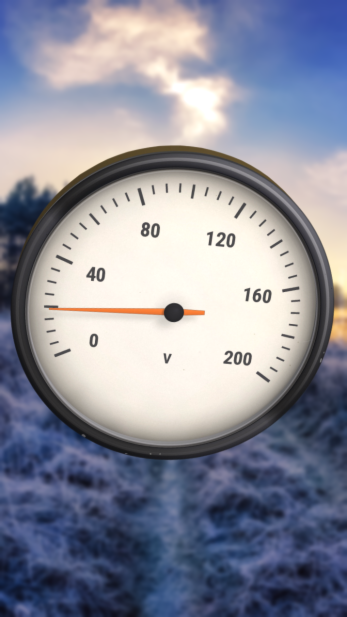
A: **20** V
